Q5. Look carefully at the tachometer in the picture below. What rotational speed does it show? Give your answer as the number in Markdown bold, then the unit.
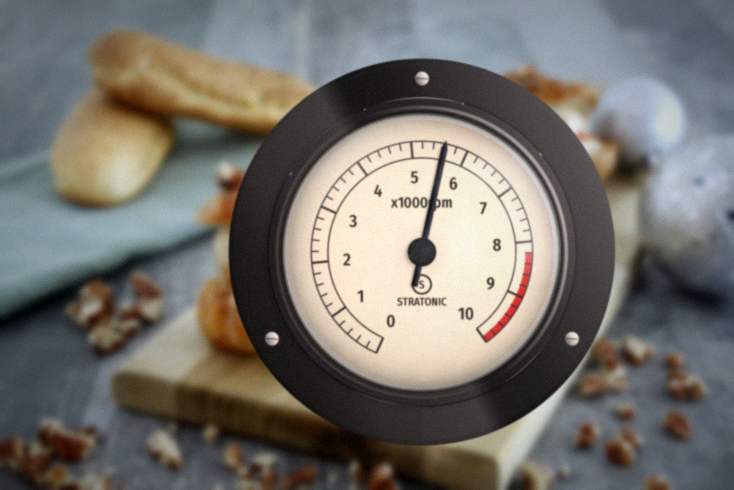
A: **5600** rpm
